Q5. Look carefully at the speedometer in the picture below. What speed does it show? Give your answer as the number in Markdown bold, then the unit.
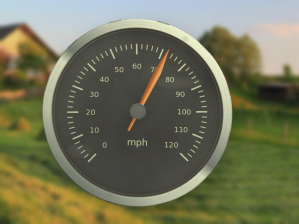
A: **72** mph
